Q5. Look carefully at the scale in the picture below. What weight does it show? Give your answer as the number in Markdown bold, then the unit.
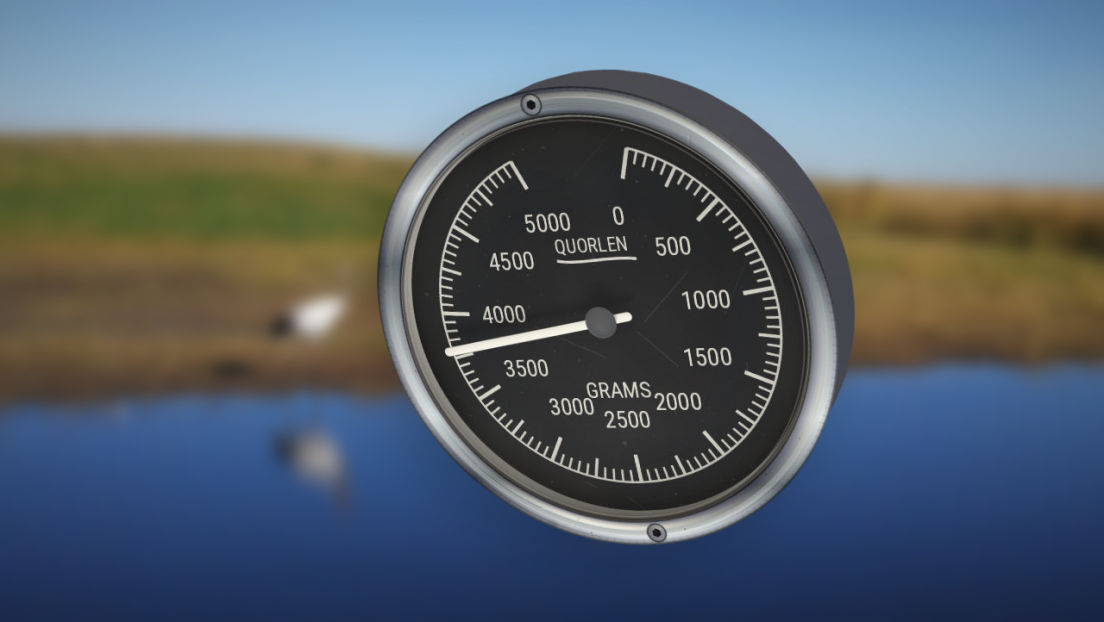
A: **3800** g
